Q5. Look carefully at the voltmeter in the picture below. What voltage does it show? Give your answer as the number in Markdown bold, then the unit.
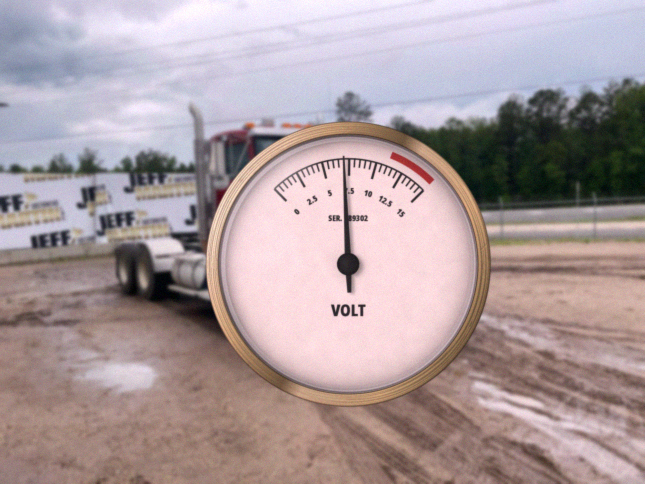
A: **7** V
